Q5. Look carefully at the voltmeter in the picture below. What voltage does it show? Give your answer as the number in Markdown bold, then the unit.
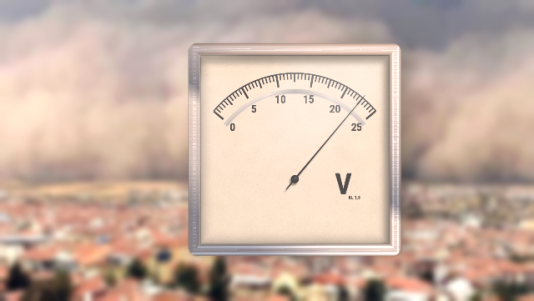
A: **22.5** V
